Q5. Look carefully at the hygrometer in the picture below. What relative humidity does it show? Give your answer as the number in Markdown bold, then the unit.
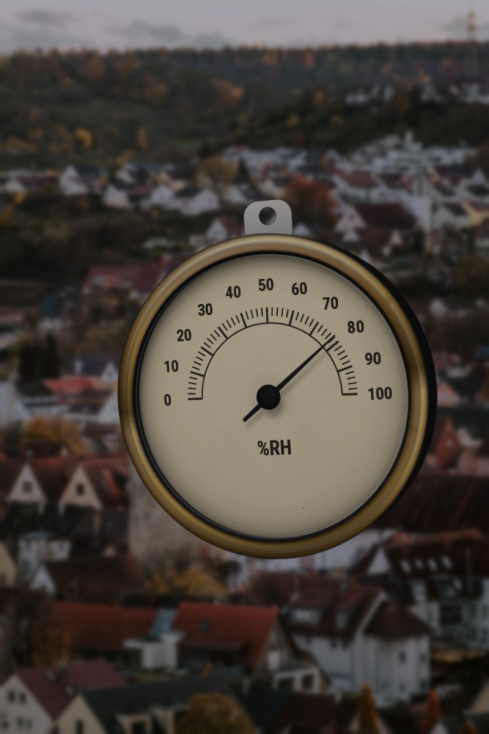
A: **78** %
